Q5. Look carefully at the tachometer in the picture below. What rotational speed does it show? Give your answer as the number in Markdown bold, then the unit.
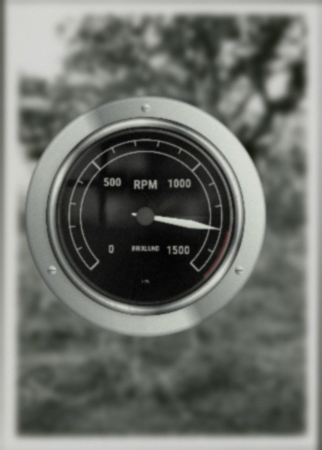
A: **1300** rpm
